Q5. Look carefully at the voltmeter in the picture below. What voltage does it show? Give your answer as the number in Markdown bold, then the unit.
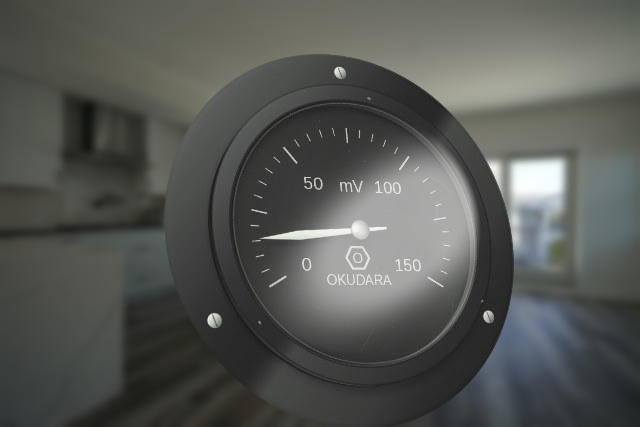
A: **15** mV
